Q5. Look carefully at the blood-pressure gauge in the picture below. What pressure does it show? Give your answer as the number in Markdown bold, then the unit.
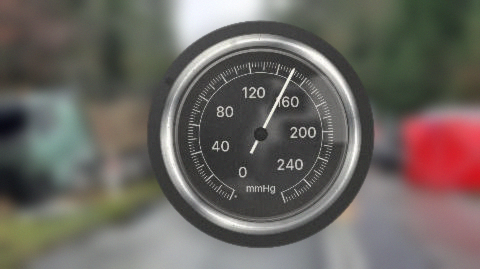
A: **150** mmHg
